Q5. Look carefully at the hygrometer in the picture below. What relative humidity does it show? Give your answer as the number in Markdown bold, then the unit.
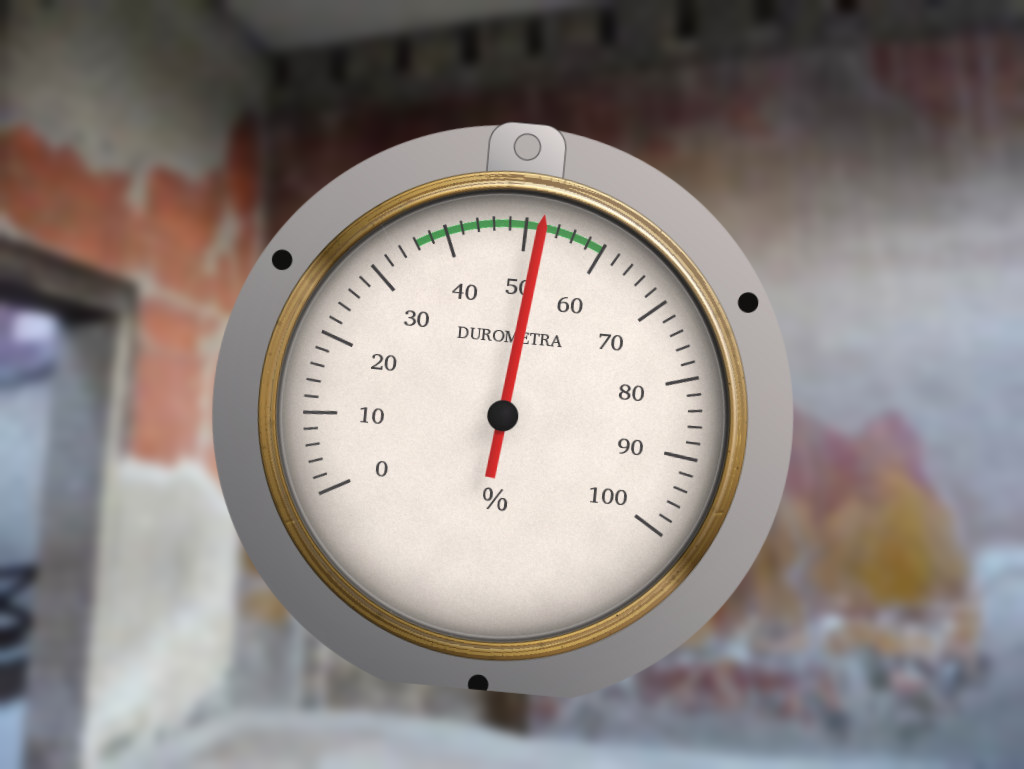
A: **52** %
